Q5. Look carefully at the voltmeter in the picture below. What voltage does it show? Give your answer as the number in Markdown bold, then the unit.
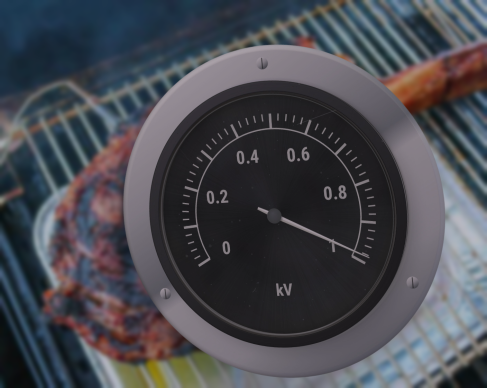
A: **0.98** kV
